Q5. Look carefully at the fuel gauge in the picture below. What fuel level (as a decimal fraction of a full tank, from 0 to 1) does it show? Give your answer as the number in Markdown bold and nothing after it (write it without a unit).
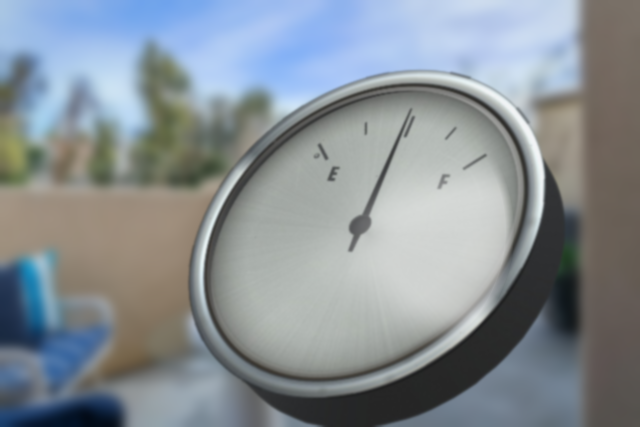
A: **0.5**
